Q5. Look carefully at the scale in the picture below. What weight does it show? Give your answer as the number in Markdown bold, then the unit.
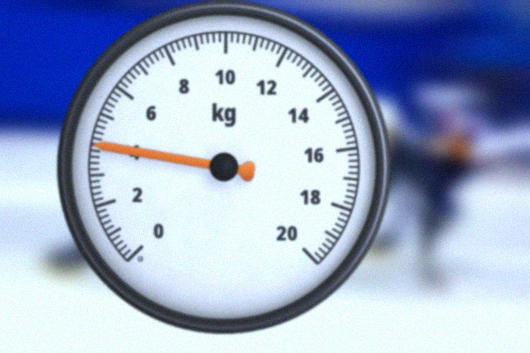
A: **4** kg
